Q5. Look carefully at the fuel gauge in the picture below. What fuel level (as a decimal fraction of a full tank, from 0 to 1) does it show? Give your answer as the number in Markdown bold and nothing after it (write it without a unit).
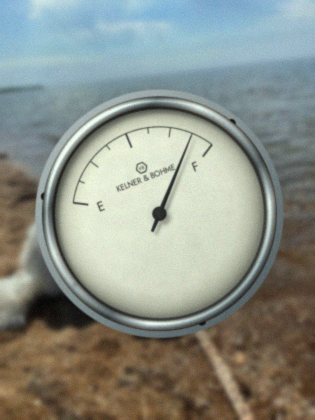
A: **0.875**
